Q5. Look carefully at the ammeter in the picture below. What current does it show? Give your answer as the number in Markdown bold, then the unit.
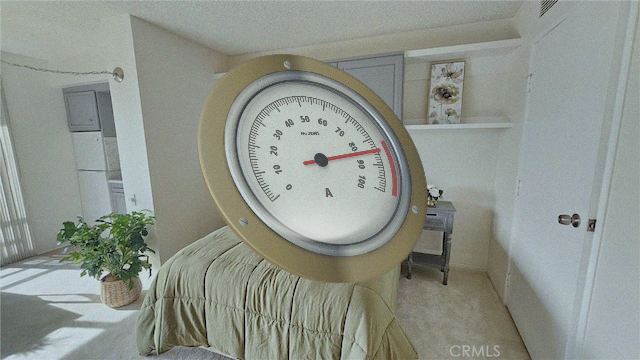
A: **85** A
